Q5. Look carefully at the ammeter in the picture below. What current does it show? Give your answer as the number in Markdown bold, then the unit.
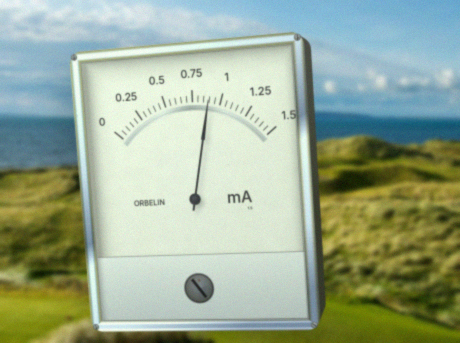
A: **0.9** mA
